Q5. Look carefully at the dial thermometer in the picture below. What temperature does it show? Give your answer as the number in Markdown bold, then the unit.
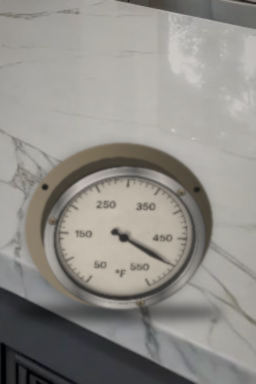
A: **500** °F
